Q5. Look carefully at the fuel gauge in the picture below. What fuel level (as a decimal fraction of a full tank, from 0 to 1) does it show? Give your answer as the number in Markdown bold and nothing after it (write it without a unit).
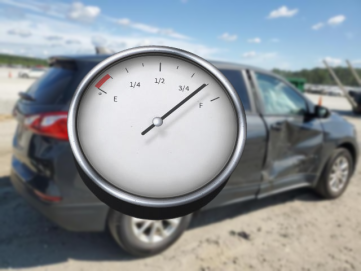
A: **0.875**
